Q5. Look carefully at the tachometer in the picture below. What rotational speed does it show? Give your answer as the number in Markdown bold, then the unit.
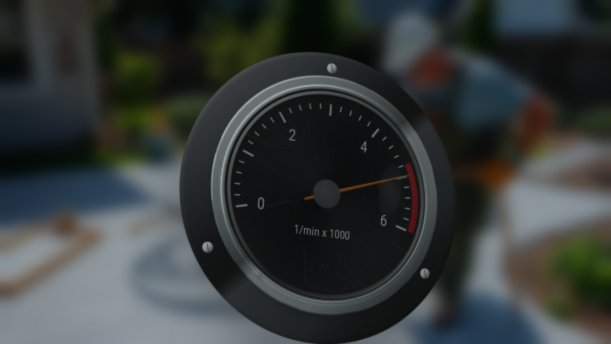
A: **5000** rpm
